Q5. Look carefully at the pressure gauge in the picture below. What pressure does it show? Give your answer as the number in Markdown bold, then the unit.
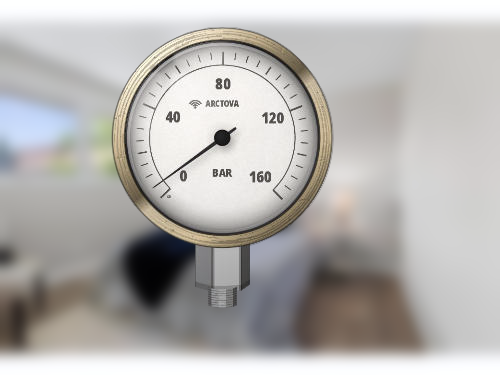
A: **5** bar
